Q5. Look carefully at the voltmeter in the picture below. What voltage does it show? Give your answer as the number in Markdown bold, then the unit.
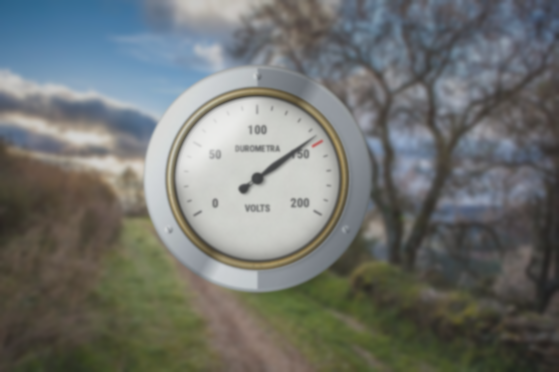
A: **145** V
